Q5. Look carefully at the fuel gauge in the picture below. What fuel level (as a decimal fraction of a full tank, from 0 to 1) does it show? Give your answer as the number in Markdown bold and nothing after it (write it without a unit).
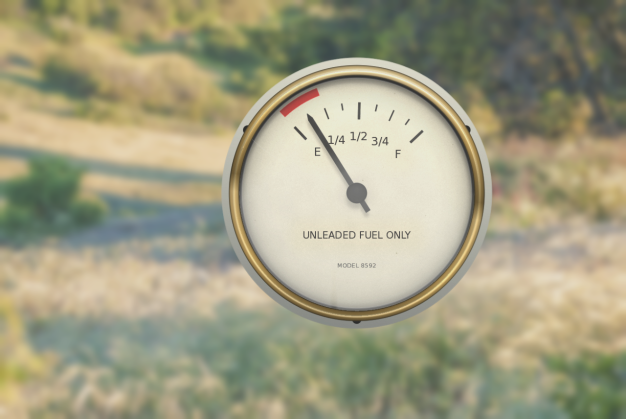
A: **0.125**
